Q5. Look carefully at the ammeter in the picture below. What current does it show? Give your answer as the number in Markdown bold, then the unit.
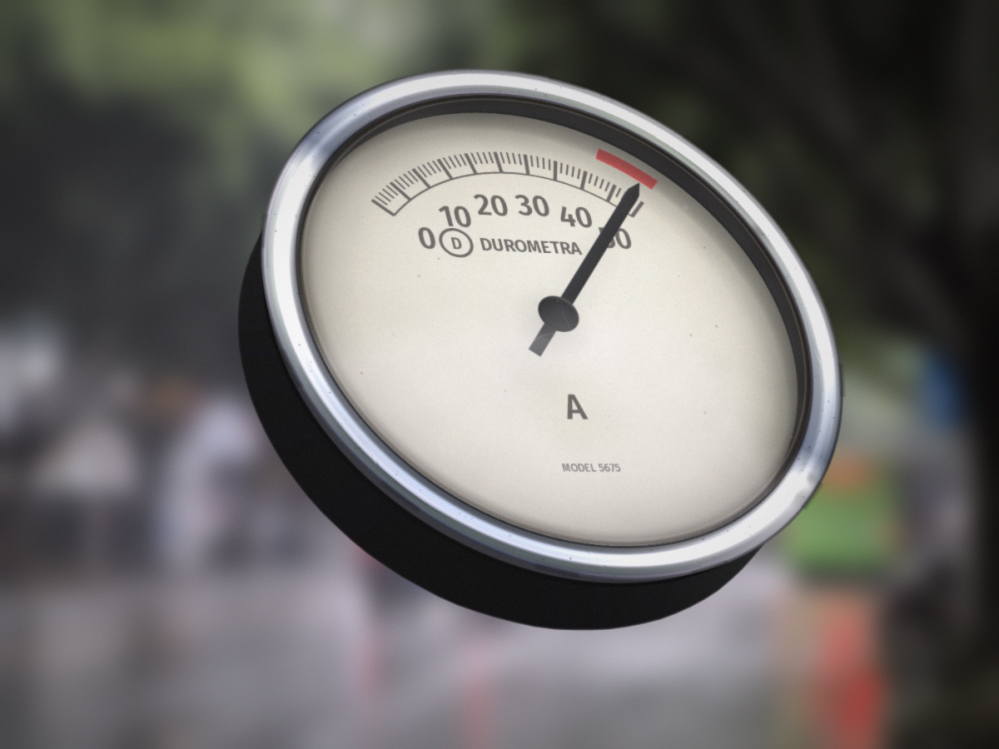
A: **48** A
